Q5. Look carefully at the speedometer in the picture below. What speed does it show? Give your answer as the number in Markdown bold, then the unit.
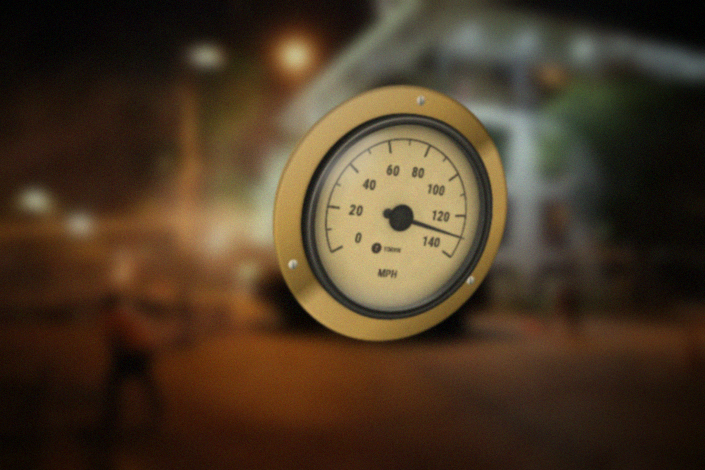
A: **130** mph
